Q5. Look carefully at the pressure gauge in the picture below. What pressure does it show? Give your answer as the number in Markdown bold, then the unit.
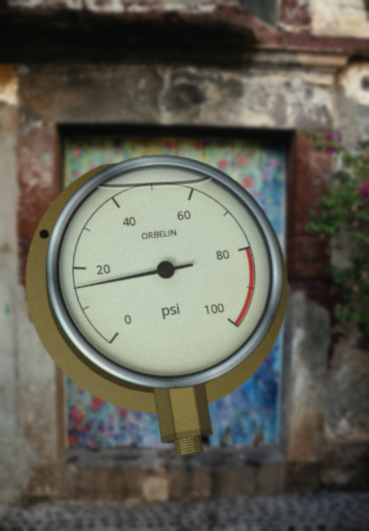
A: **15** psi
